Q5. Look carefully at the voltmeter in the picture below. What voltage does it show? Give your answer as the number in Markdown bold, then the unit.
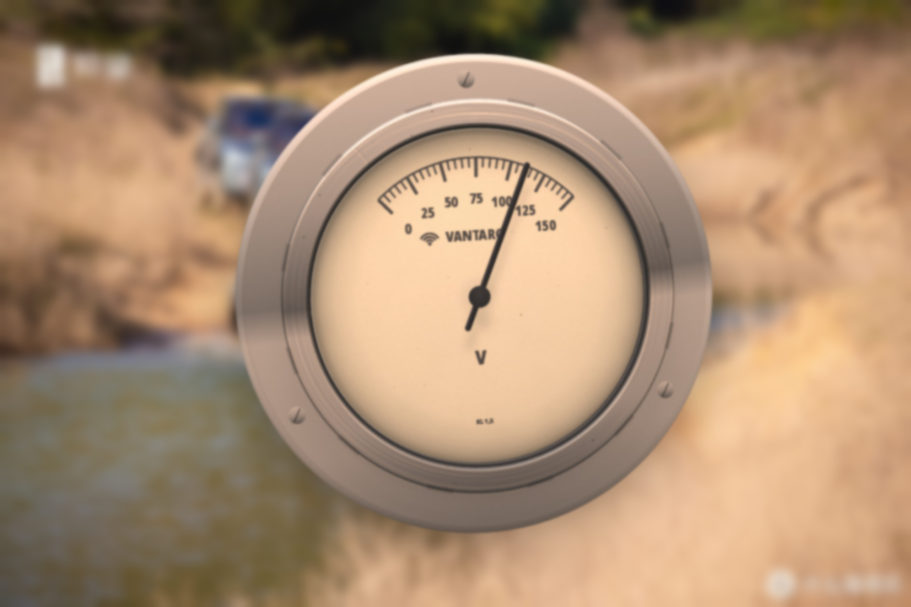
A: **110** V
